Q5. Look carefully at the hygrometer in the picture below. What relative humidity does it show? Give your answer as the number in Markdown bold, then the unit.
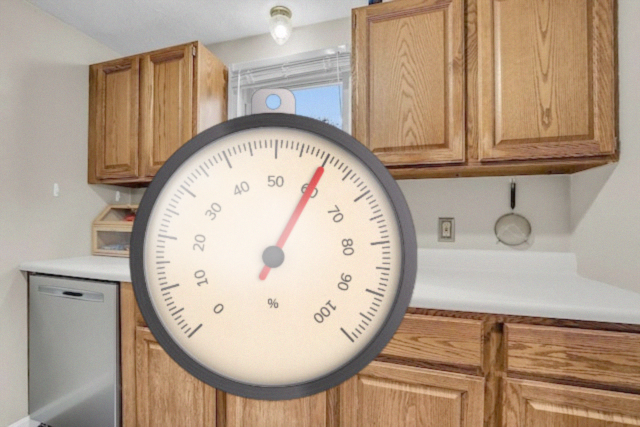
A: **60** %
